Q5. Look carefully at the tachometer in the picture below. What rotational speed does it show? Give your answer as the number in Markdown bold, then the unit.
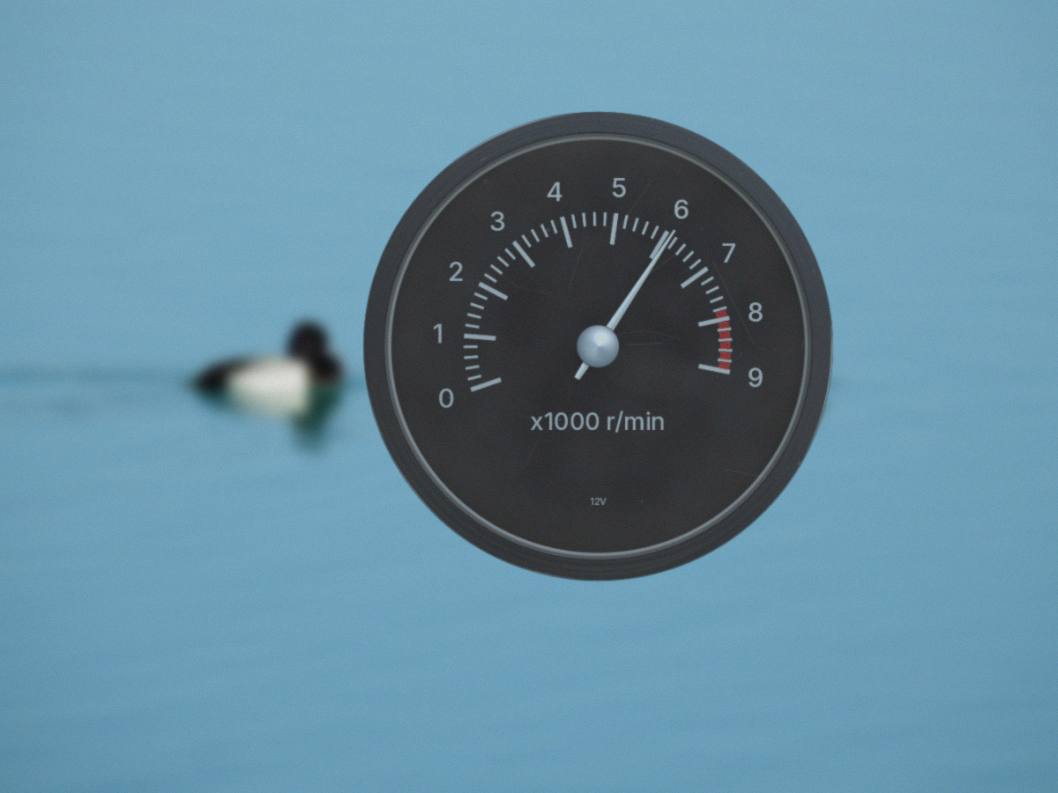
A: **6100** rpm
